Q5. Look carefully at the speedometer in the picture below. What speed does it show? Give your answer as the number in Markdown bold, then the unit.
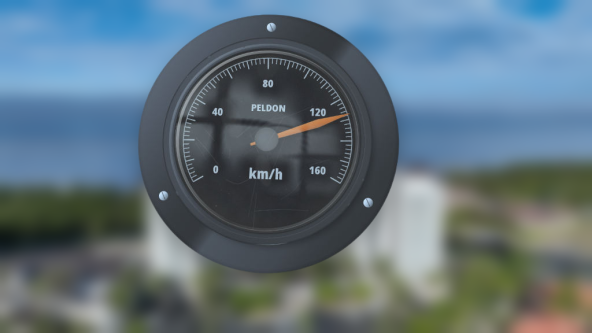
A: **128** km/h
